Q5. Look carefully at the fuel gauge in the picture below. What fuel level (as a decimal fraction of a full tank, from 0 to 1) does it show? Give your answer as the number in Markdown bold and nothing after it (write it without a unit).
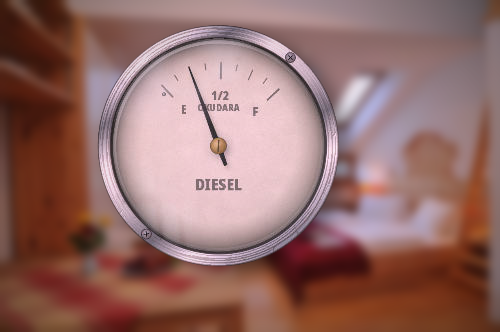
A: **0.25**
